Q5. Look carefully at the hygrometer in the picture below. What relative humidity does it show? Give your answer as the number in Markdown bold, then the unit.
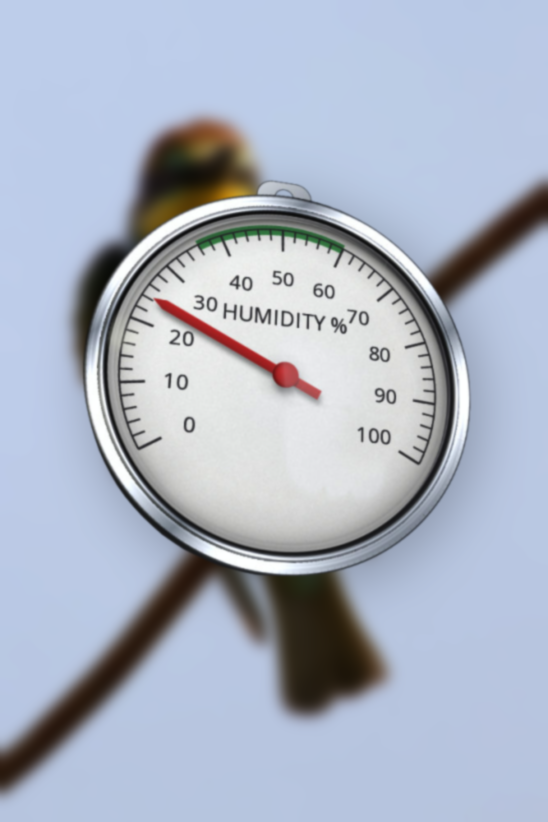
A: **24** %
